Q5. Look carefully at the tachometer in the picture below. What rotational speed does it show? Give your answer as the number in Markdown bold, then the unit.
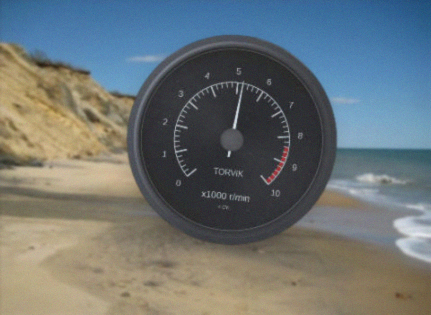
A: **5200** rpm
